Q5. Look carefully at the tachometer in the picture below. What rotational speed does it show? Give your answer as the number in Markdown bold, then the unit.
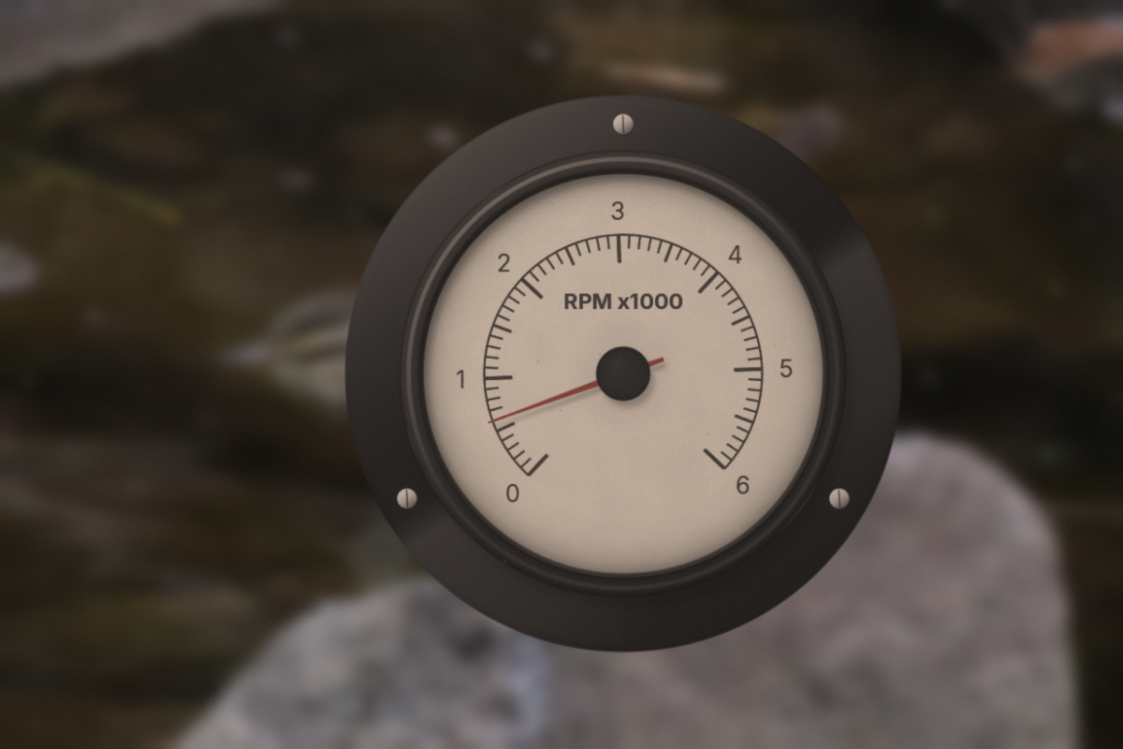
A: **600** rpm
